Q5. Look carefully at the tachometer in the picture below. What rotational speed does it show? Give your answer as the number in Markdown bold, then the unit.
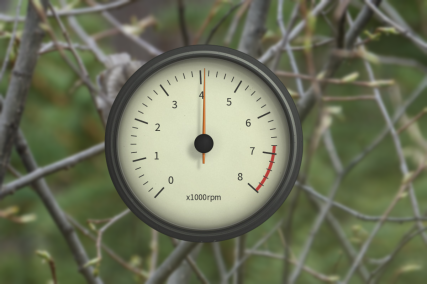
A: **4100** rpm
